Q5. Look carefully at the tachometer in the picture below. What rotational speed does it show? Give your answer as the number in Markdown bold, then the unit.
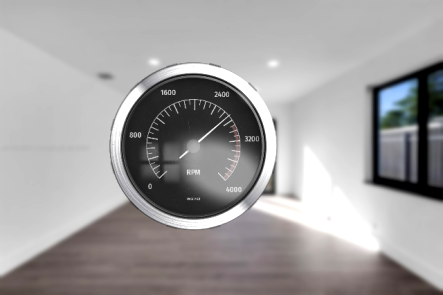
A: **2700** rpm
